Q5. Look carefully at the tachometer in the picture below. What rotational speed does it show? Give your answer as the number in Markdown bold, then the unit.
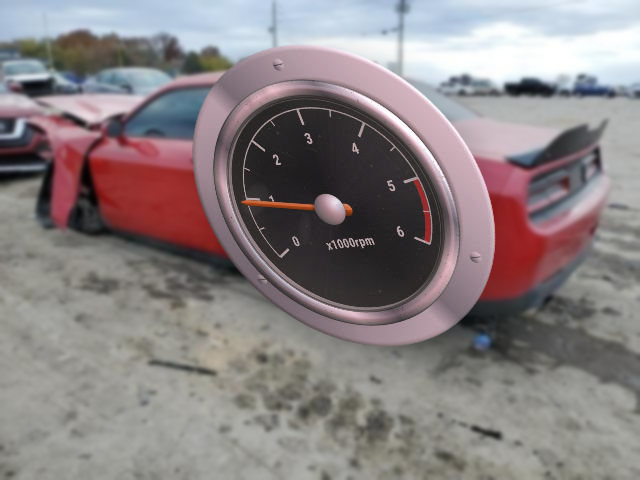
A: **1000** rpm
